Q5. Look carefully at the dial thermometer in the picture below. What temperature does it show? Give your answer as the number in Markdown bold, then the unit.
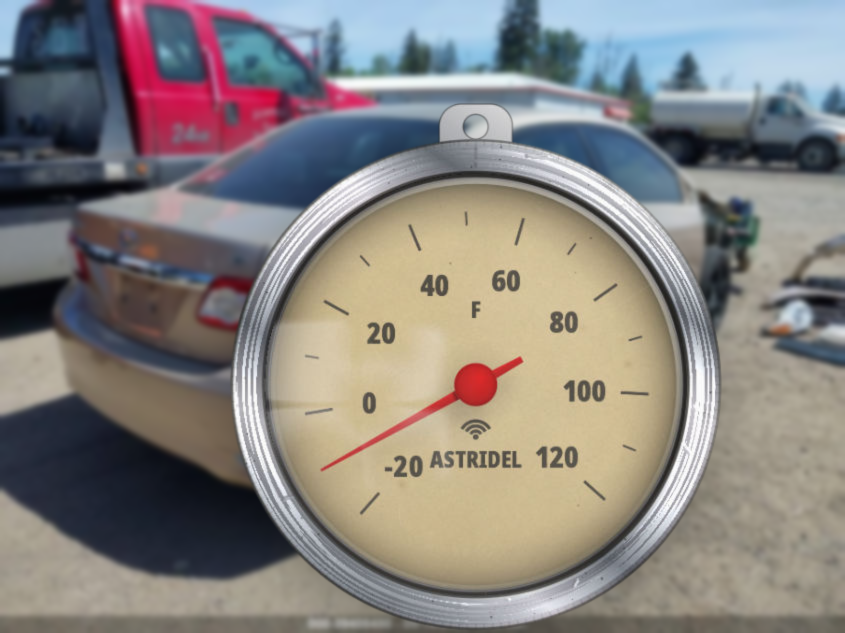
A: **-10** °F
